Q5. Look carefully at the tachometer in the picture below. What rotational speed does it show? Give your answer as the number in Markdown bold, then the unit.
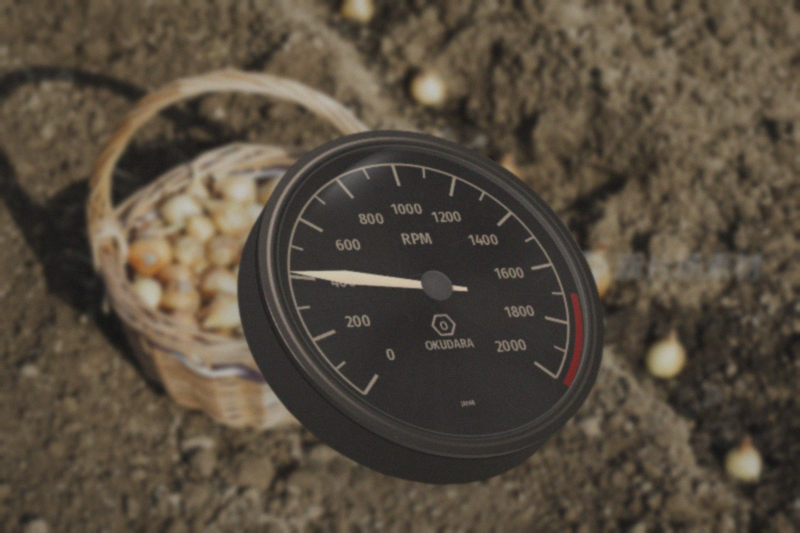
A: **400** rpm
